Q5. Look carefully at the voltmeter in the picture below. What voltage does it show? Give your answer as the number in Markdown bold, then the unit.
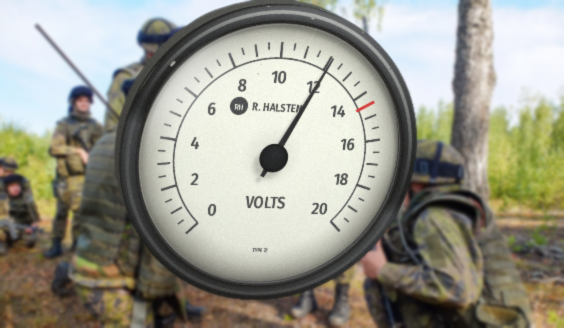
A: **12** V
